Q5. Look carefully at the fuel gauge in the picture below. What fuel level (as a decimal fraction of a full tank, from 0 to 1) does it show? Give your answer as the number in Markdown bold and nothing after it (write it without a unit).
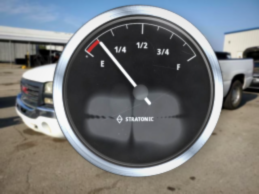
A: **0.125**
